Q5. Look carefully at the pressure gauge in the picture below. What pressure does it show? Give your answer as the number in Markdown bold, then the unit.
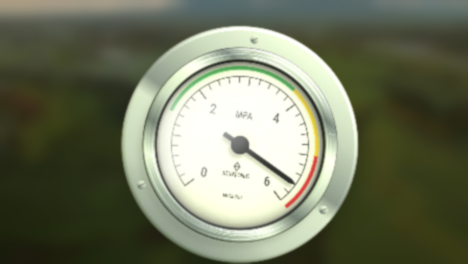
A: **5.6** MPa
